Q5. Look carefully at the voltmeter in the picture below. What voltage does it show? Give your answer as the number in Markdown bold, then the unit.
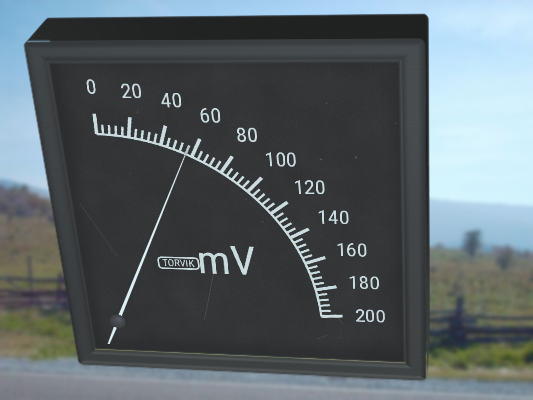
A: **56** mV
